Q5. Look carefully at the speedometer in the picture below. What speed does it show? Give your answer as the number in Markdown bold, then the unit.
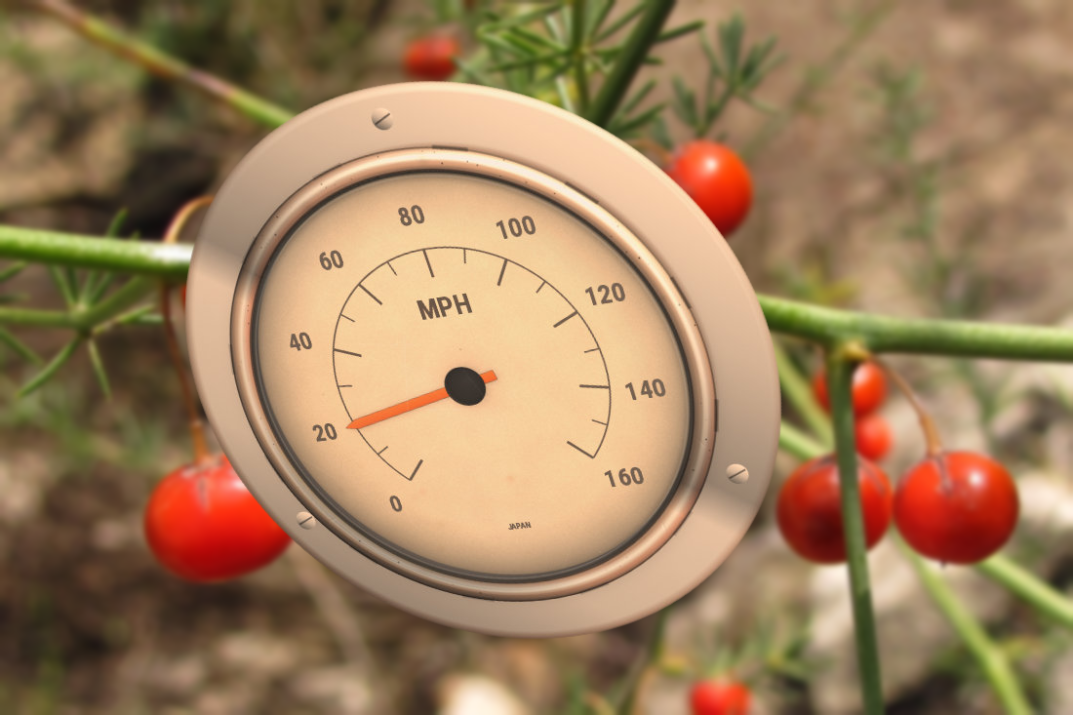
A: **20** mph
